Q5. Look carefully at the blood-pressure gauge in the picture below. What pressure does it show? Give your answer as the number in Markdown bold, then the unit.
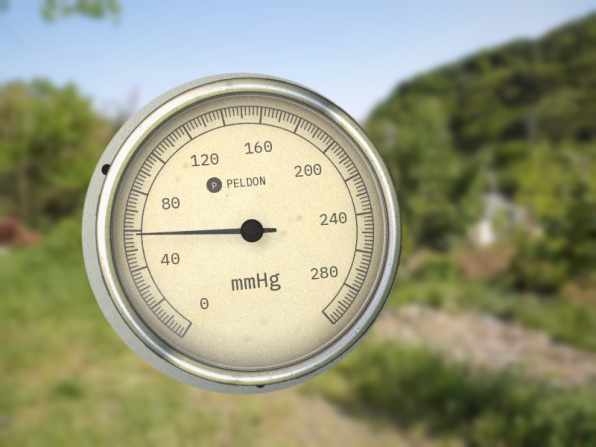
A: **58** mmHg
